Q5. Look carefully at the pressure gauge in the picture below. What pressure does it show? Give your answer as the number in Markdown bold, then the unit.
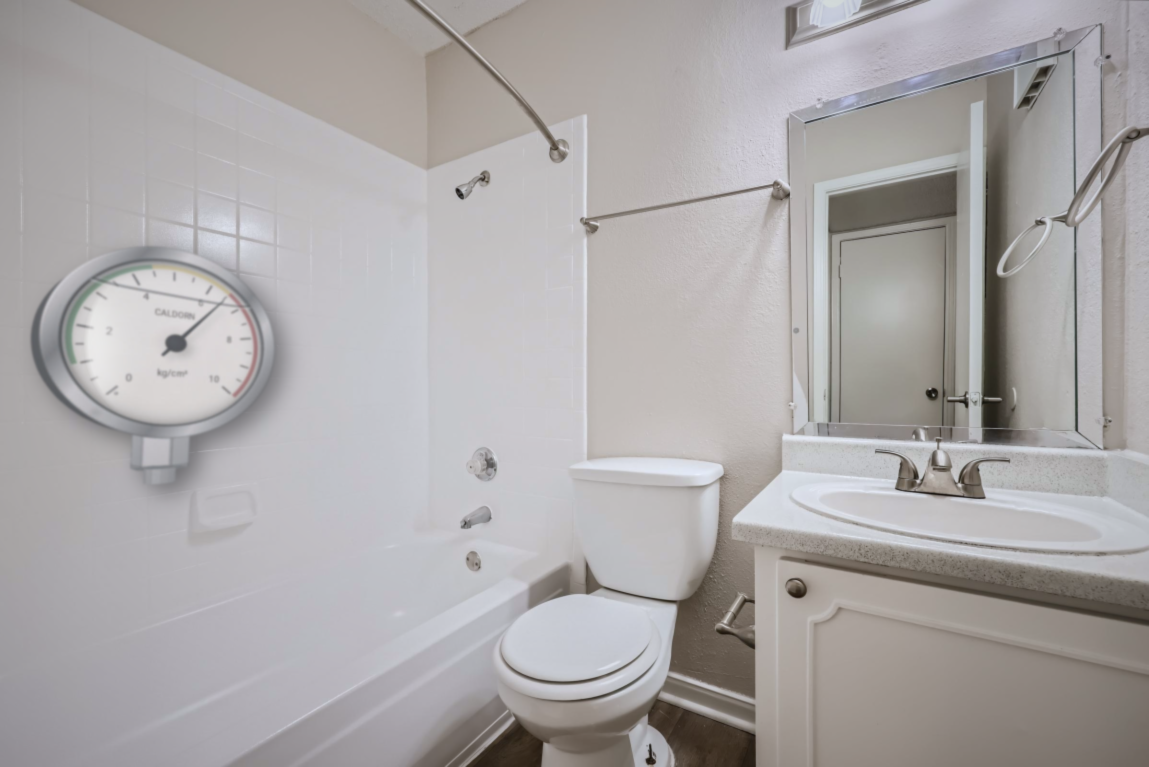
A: **6.5** kg/cm²
